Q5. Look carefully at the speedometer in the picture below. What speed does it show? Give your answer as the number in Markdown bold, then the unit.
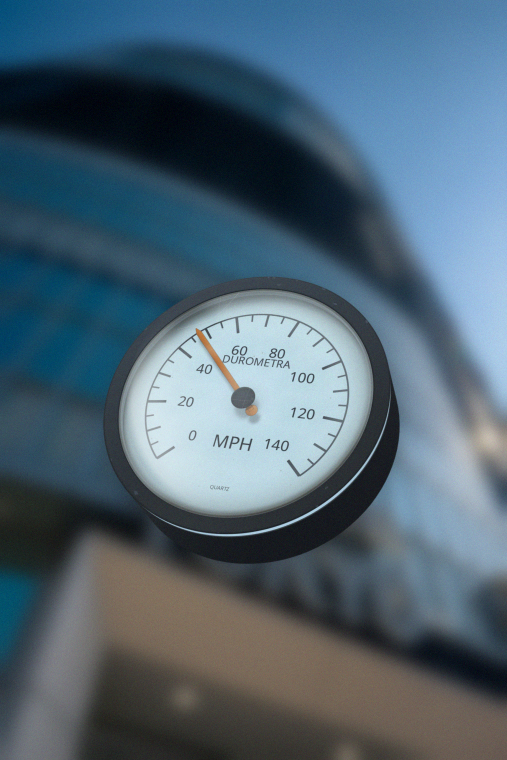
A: **47.5** mph
